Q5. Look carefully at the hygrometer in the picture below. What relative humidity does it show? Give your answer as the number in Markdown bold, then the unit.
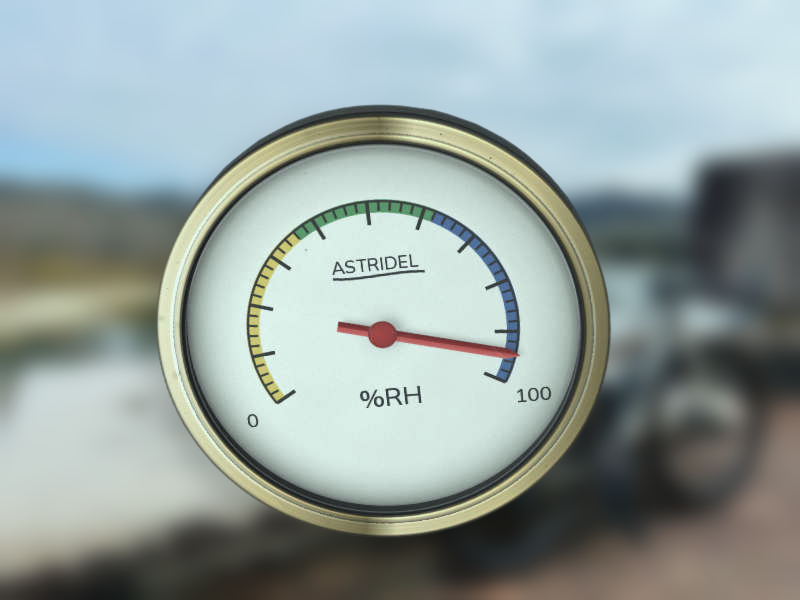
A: **94** %
